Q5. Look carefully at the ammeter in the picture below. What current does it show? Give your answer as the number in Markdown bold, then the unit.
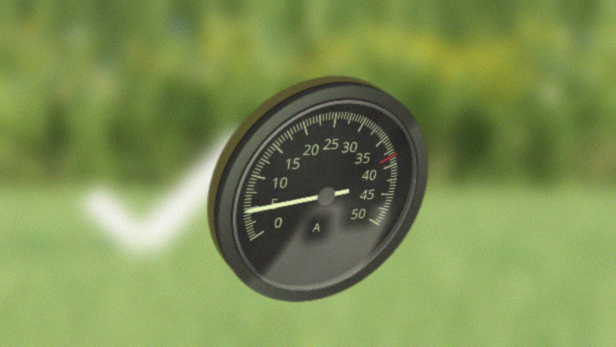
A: **5** A
